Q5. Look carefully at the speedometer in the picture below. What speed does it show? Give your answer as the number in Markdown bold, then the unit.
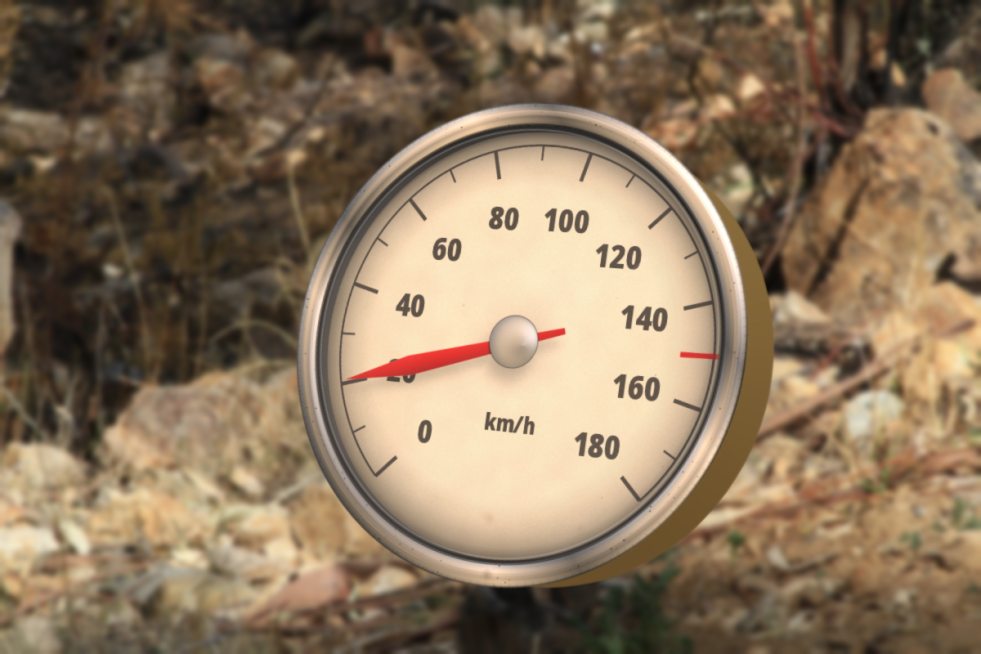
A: **20** km/h
